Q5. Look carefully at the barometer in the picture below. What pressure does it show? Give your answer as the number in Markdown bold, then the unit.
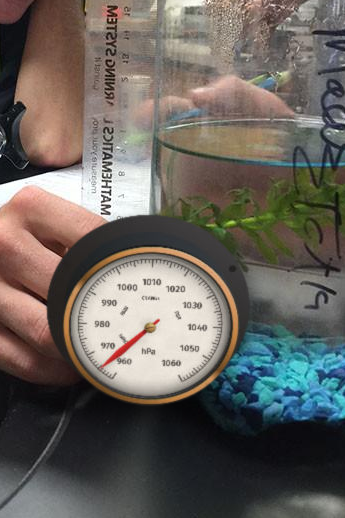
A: **965** hPa
